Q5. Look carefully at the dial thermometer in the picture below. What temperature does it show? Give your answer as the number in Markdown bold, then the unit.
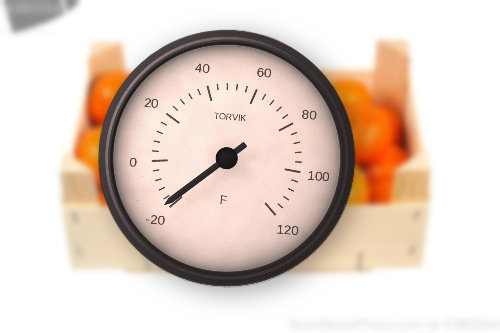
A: **-18** °F
